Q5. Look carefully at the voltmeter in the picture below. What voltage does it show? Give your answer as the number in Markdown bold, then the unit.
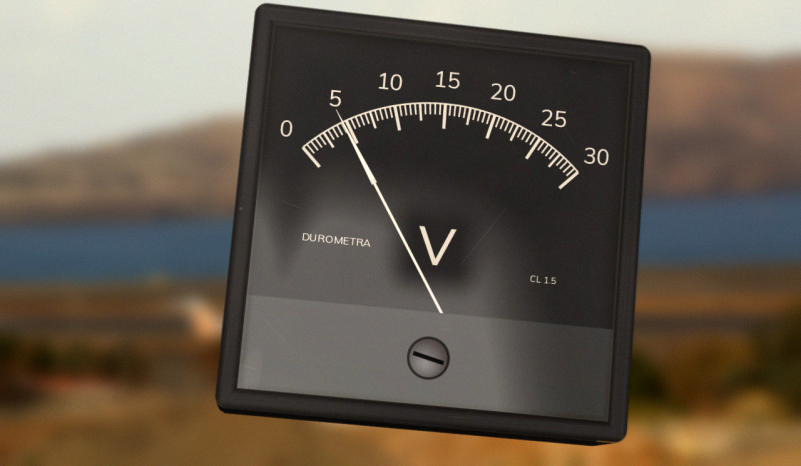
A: **4.5** V
